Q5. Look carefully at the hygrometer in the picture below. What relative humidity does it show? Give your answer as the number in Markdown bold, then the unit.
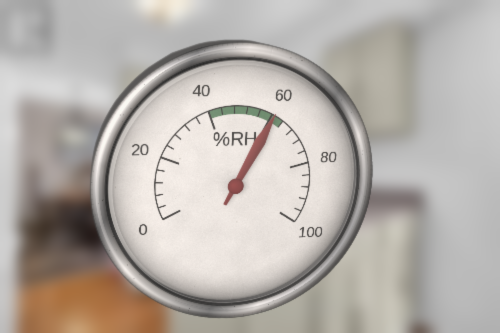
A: **60** %
